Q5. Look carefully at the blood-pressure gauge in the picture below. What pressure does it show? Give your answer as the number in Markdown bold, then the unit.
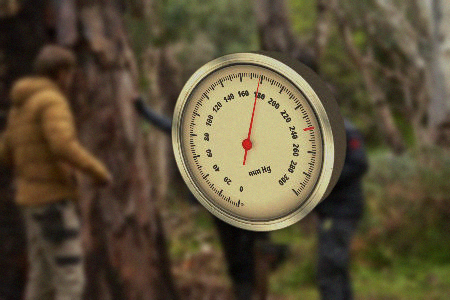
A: **180** mmHg
